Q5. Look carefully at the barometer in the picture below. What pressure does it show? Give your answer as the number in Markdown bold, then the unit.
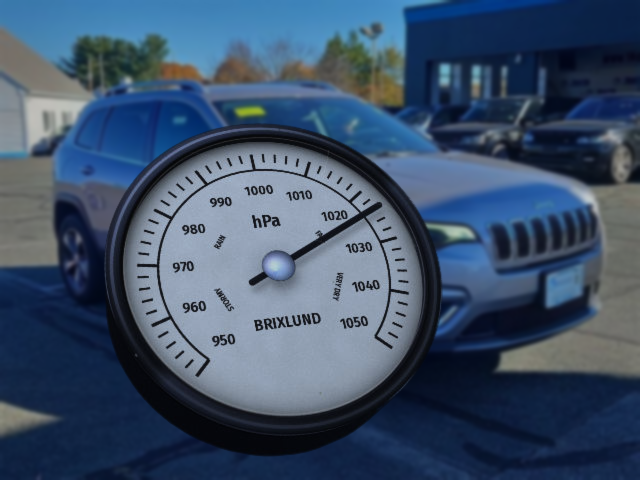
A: **1024** hPa
